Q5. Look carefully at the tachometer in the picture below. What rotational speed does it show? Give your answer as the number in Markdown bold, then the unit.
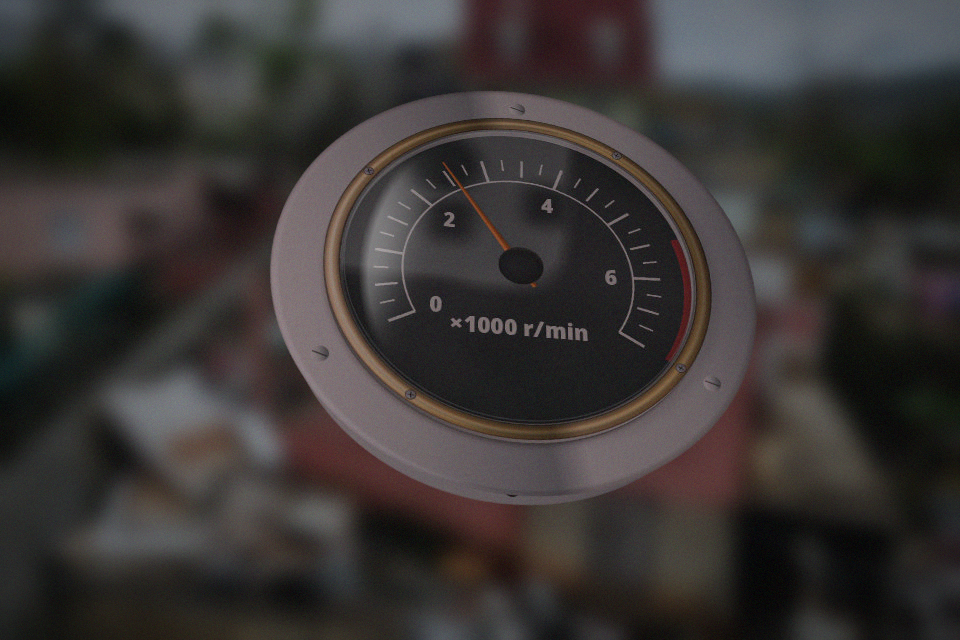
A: **2500** rpm
